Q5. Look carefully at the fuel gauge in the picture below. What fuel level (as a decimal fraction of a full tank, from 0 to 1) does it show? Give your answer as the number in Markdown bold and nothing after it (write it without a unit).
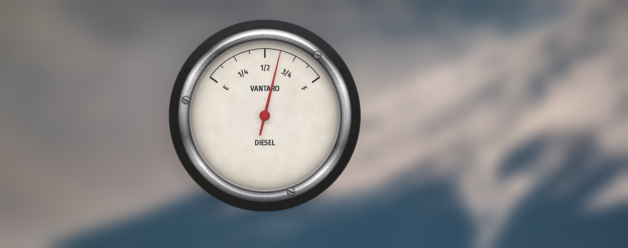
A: **0.625**
